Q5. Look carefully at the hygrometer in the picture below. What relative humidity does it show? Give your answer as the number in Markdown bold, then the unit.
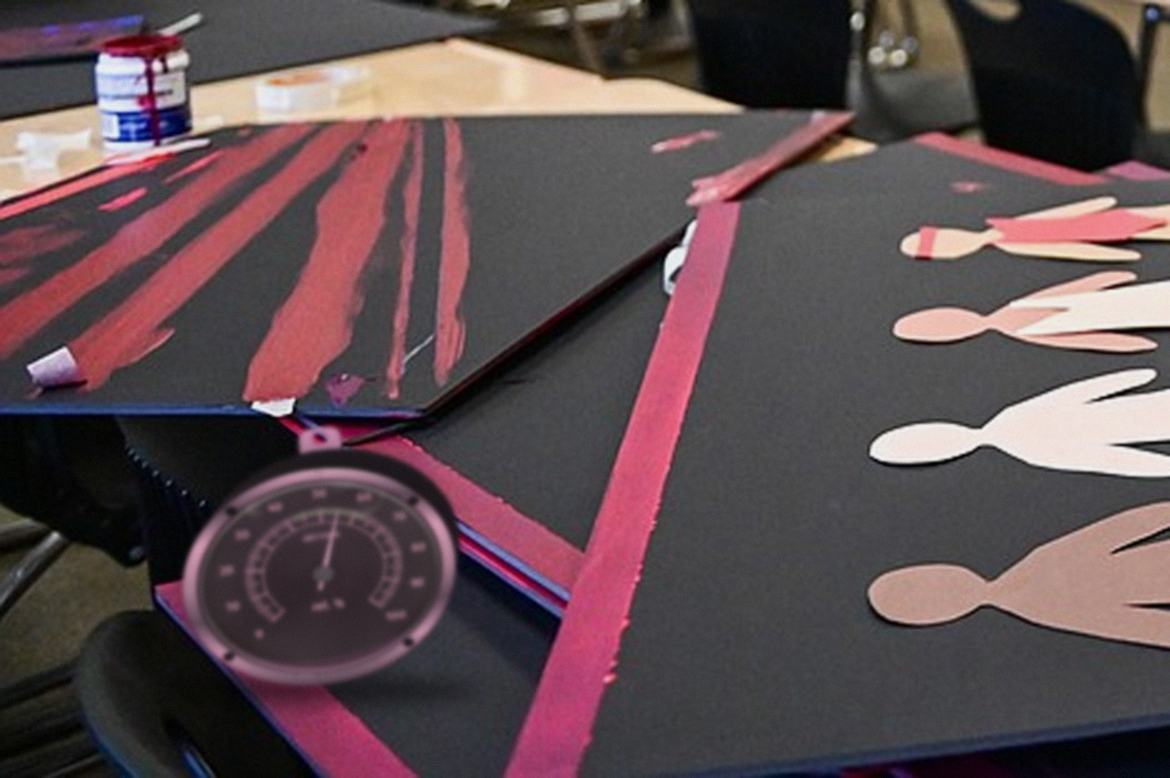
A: **55** %
